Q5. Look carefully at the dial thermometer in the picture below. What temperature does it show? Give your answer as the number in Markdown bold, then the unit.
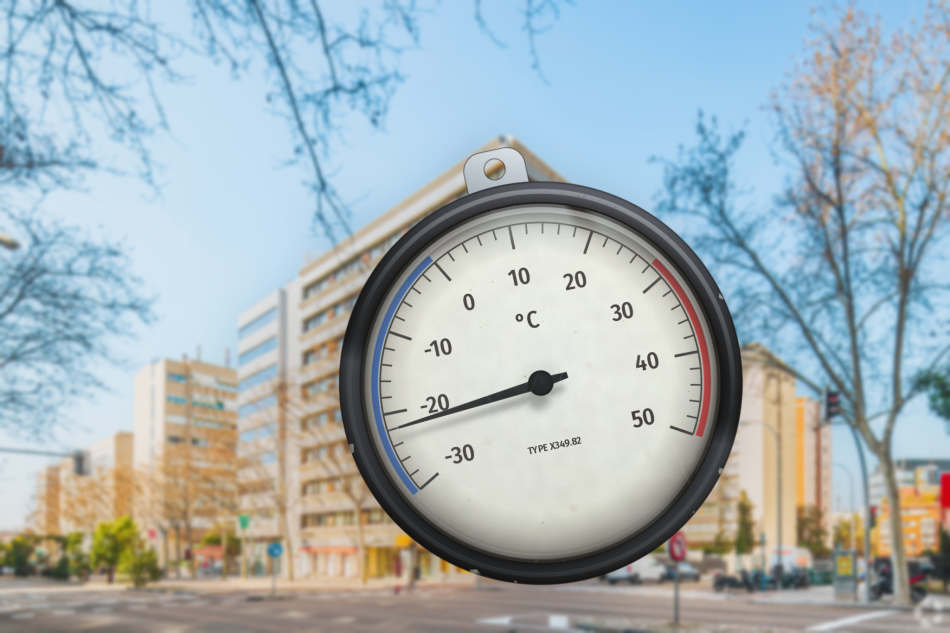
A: **-22** °C
